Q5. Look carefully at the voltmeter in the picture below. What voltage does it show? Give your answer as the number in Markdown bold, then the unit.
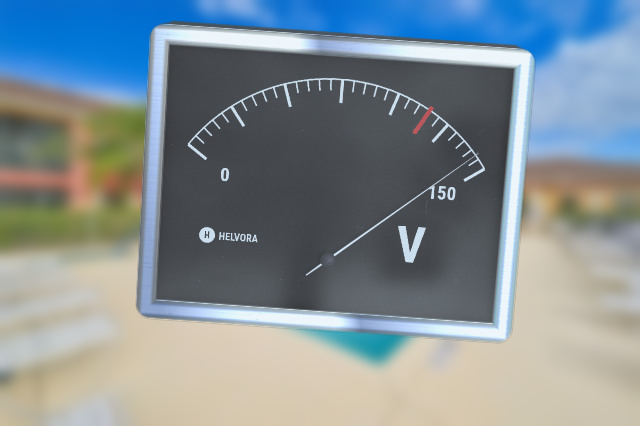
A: **142.5** V
